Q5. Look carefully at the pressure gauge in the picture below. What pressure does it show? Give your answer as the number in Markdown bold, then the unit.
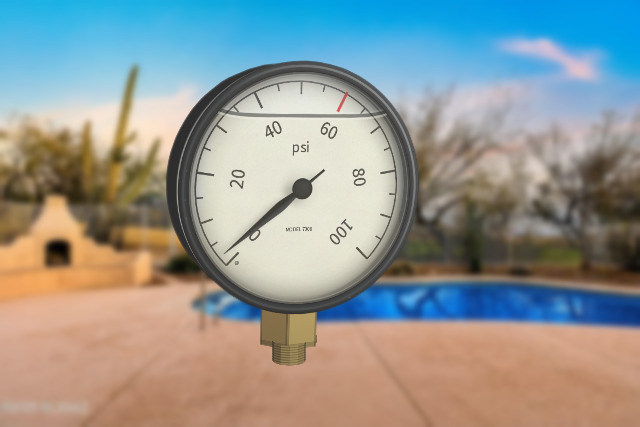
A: **2.5** psi
